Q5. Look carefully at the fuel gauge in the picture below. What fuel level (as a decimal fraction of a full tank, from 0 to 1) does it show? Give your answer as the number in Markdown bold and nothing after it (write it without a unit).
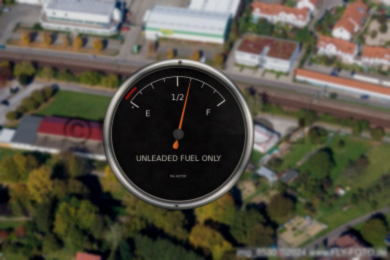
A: **0.625**
